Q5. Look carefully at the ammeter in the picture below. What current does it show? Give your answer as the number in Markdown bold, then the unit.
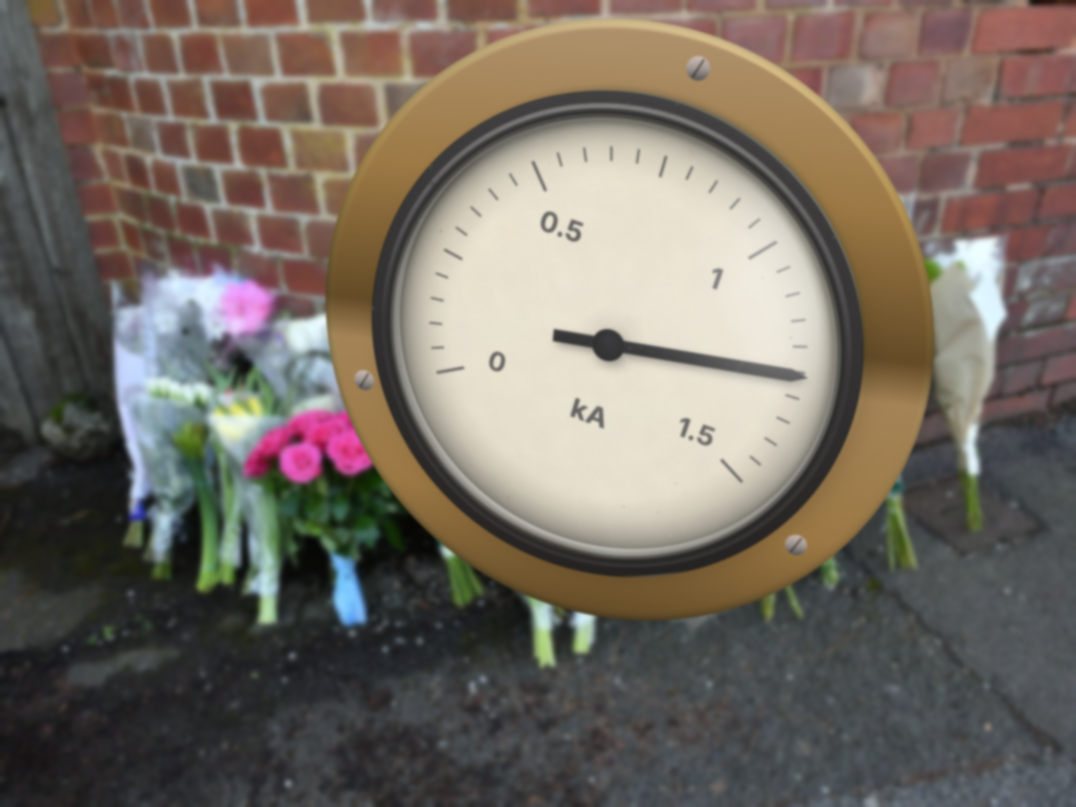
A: **1.25** kA
